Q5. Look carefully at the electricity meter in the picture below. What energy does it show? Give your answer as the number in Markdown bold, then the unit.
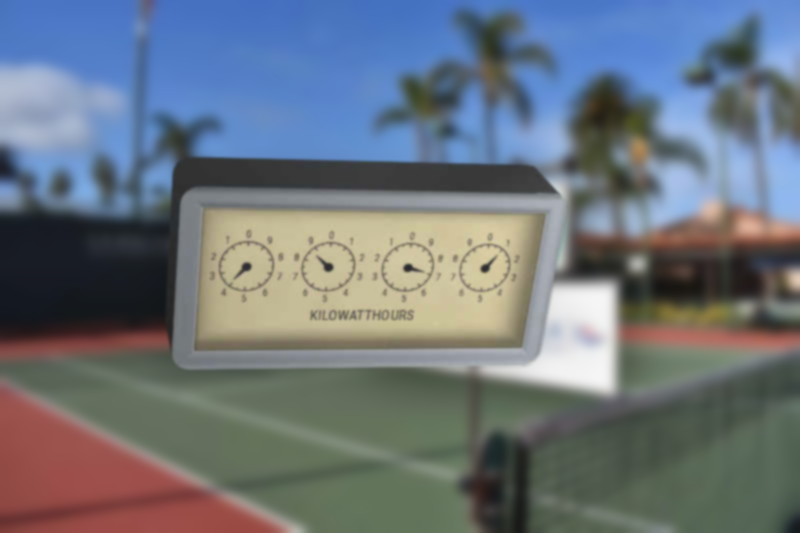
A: **3871** kWh
